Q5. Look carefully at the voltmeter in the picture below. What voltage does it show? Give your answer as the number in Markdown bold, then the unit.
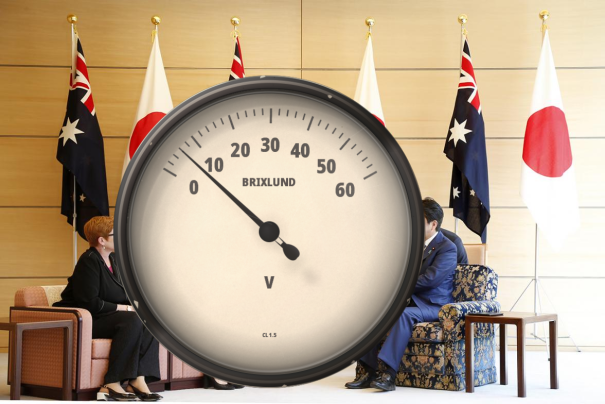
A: **6** V
